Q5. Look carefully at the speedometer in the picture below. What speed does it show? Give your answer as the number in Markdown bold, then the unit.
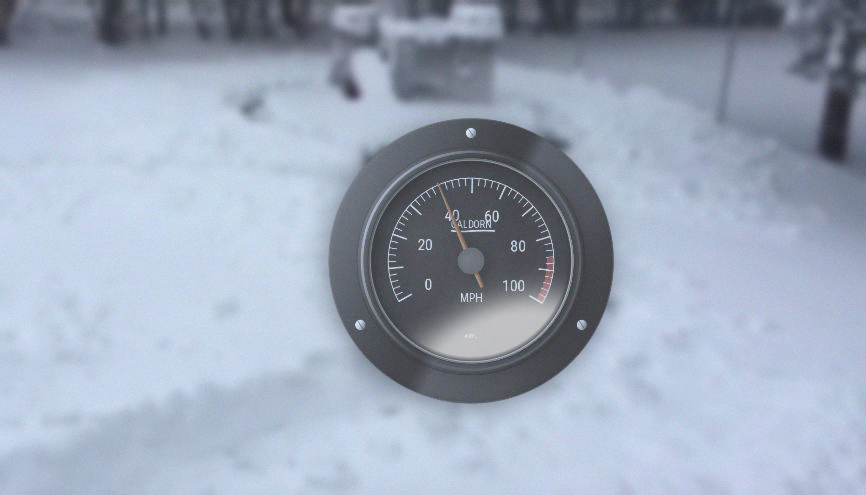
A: **40** mph
